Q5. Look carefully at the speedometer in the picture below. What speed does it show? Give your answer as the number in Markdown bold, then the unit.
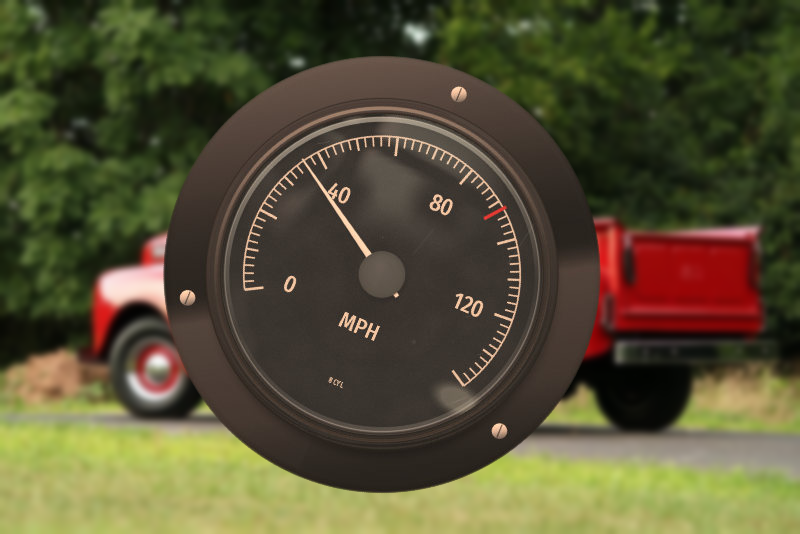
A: **36** mph
